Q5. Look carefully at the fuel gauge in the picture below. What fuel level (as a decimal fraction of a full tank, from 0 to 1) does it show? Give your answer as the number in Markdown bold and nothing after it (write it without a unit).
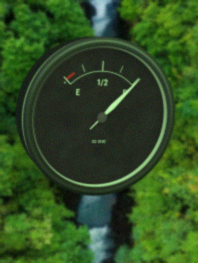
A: **1**
